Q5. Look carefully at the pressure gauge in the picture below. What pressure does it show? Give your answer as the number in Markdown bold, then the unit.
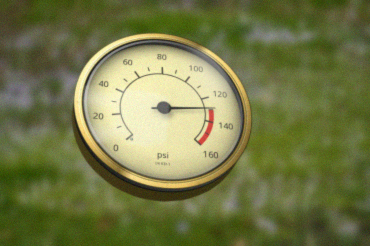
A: **130** psi
